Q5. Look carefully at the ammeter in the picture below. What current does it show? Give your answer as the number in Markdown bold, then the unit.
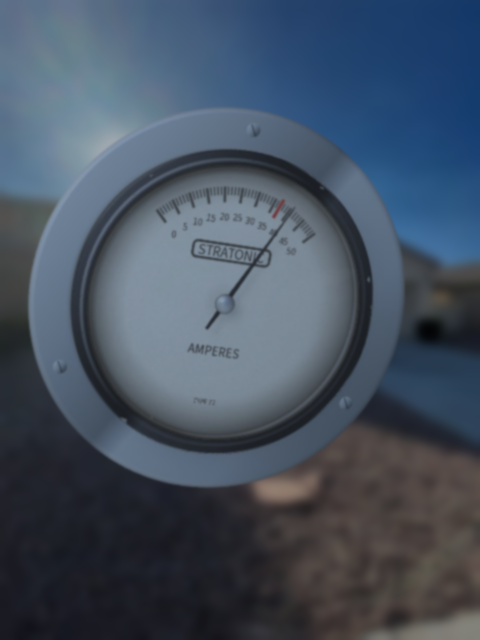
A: **40** A
